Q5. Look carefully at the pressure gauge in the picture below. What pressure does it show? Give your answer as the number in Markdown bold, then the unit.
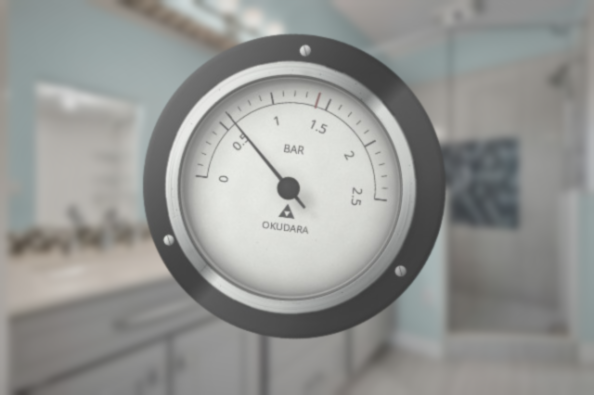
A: **0.6** bar
